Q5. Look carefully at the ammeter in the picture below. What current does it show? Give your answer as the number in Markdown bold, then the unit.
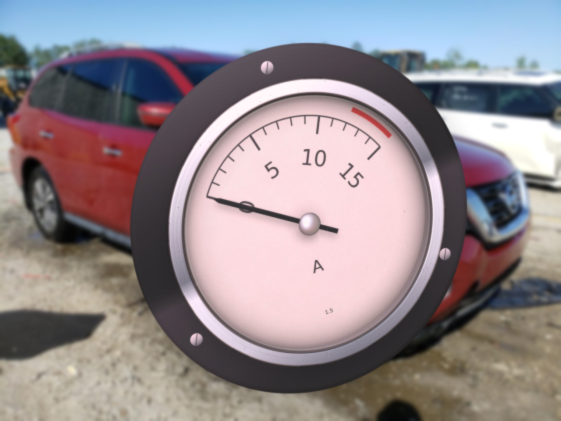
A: **0** A
